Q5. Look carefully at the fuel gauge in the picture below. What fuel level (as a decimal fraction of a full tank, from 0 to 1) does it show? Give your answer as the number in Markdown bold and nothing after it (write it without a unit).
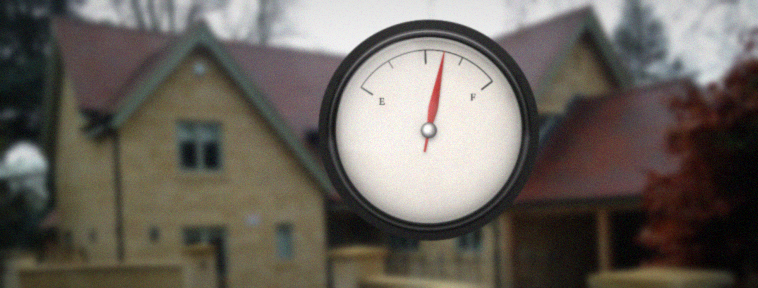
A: **0.625**
